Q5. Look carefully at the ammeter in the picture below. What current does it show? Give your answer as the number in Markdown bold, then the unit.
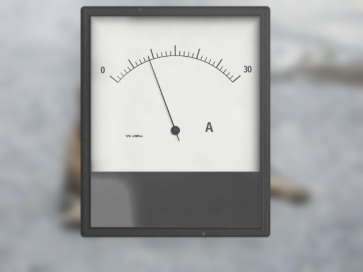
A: **9** A
